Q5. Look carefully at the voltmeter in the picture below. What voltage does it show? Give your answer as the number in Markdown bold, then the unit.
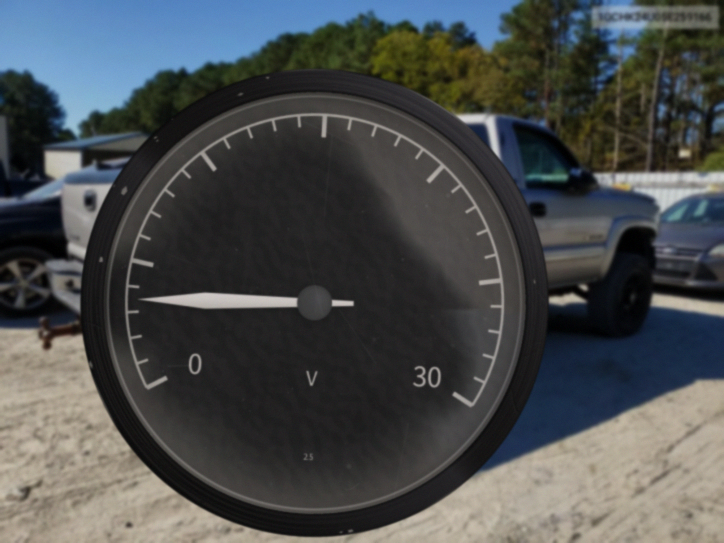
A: **3.5** V
